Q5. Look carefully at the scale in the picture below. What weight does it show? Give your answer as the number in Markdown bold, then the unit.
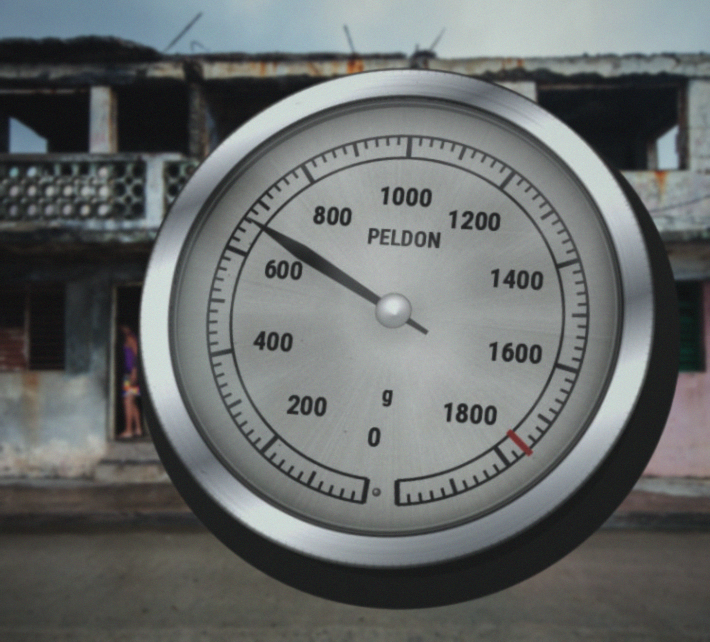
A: **660** g
